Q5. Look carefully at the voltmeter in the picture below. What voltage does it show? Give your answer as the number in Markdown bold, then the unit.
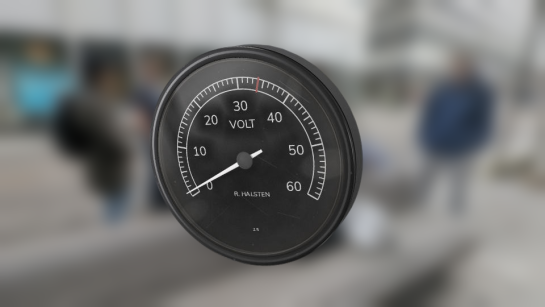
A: **1** V
